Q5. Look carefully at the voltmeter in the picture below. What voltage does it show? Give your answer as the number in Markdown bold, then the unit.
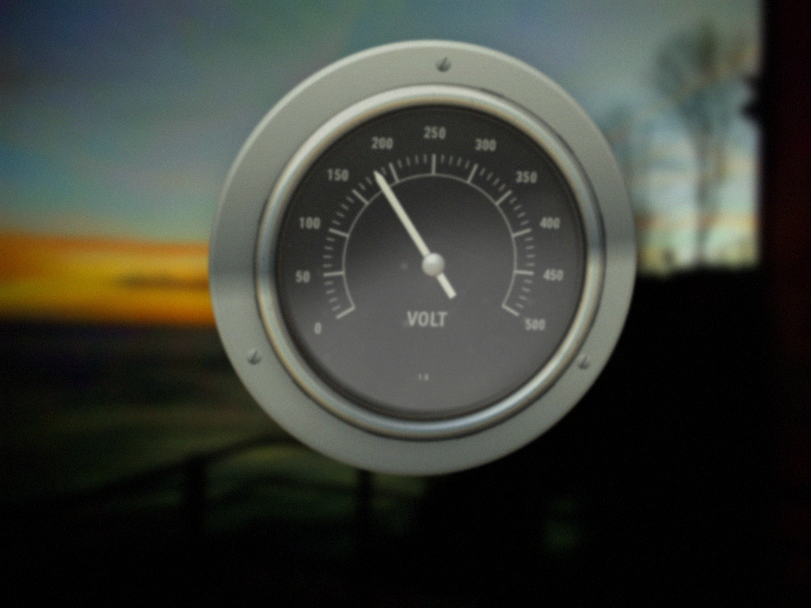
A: **180** V
